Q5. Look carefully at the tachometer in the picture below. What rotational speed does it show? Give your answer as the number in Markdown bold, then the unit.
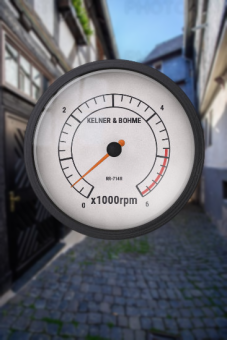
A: **400** rpm
